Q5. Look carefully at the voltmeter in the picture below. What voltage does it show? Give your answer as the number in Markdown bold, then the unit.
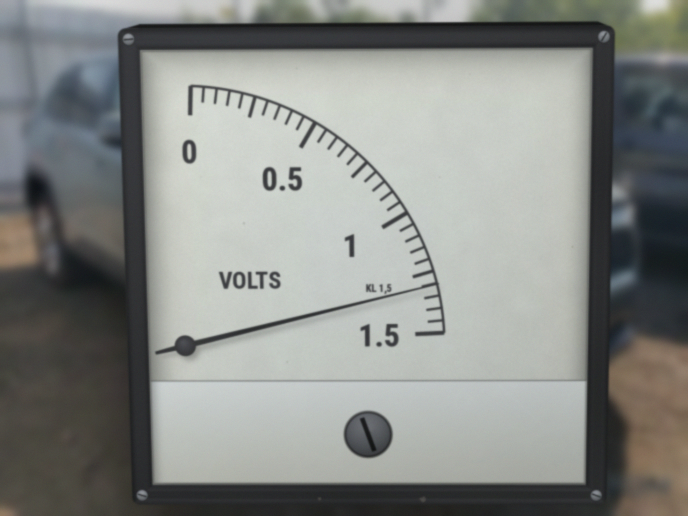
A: **1.3** V
